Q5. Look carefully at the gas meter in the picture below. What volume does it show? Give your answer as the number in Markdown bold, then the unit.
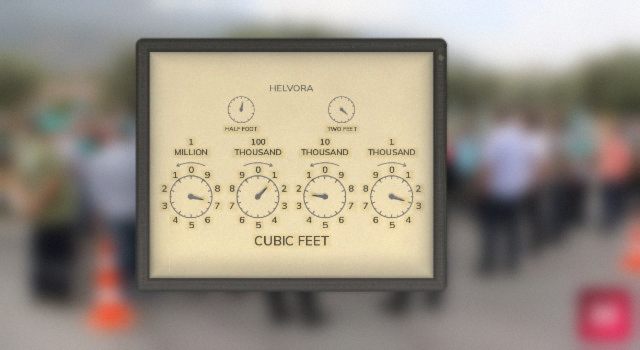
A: **712300** ft³
